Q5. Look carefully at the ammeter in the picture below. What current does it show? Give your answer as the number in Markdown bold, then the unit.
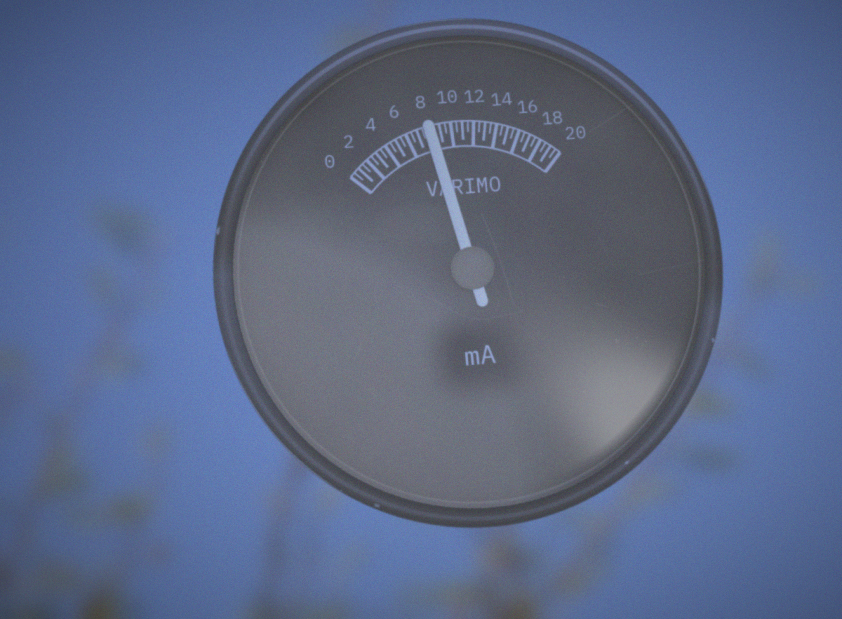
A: **8** mA
